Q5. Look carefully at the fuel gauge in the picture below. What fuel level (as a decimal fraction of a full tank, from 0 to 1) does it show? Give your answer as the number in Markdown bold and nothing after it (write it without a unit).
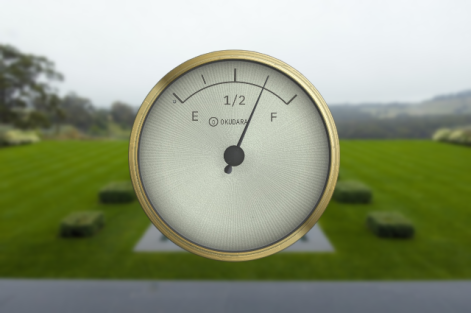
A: **0.75**
